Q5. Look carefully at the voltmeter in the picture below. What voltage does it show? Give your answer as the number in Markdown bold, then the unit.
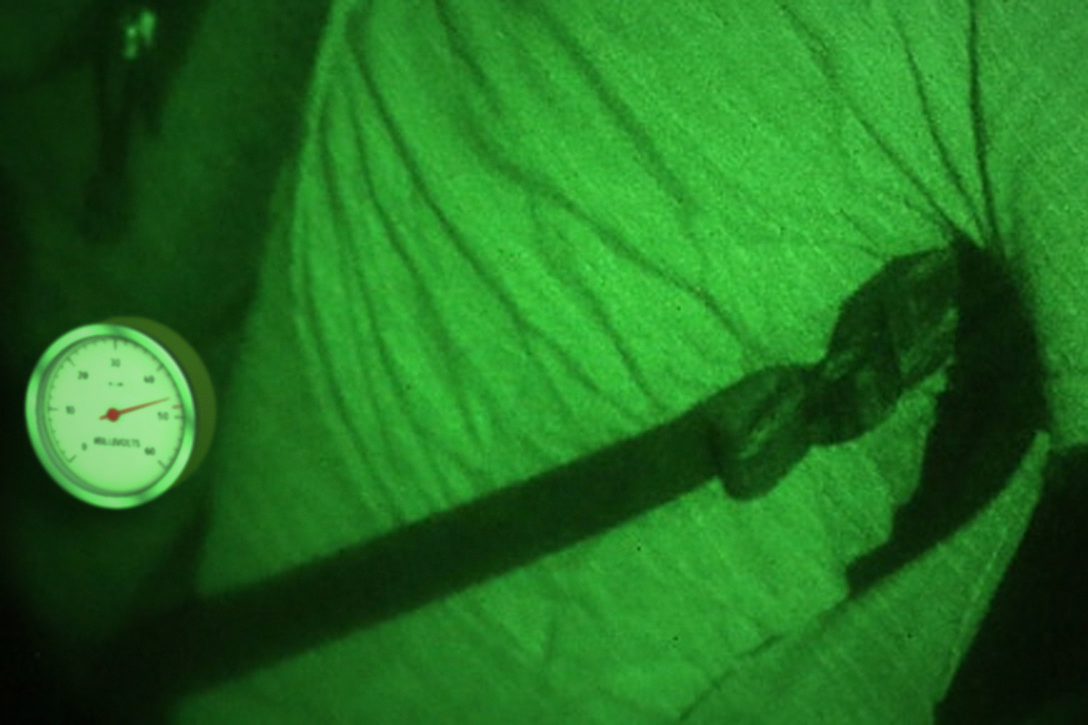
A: **46** mV
